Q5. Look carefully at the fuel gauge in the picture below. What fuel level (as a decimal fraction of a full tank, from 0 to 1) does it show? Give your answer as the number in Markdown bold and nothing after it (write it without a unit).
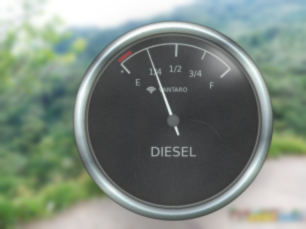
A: **0.25**
